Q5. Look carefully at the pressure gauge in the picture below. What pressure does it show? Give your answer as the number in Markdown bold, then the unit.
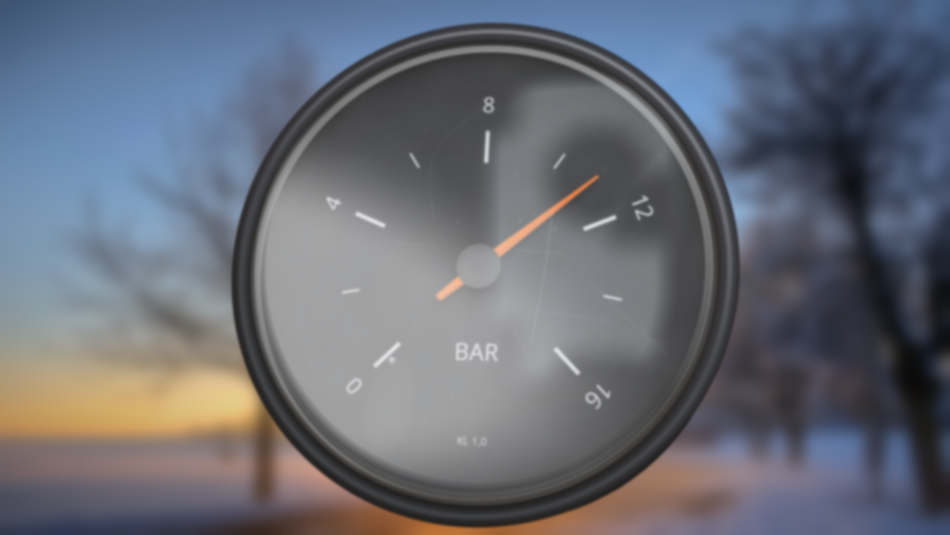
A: **11** bar
